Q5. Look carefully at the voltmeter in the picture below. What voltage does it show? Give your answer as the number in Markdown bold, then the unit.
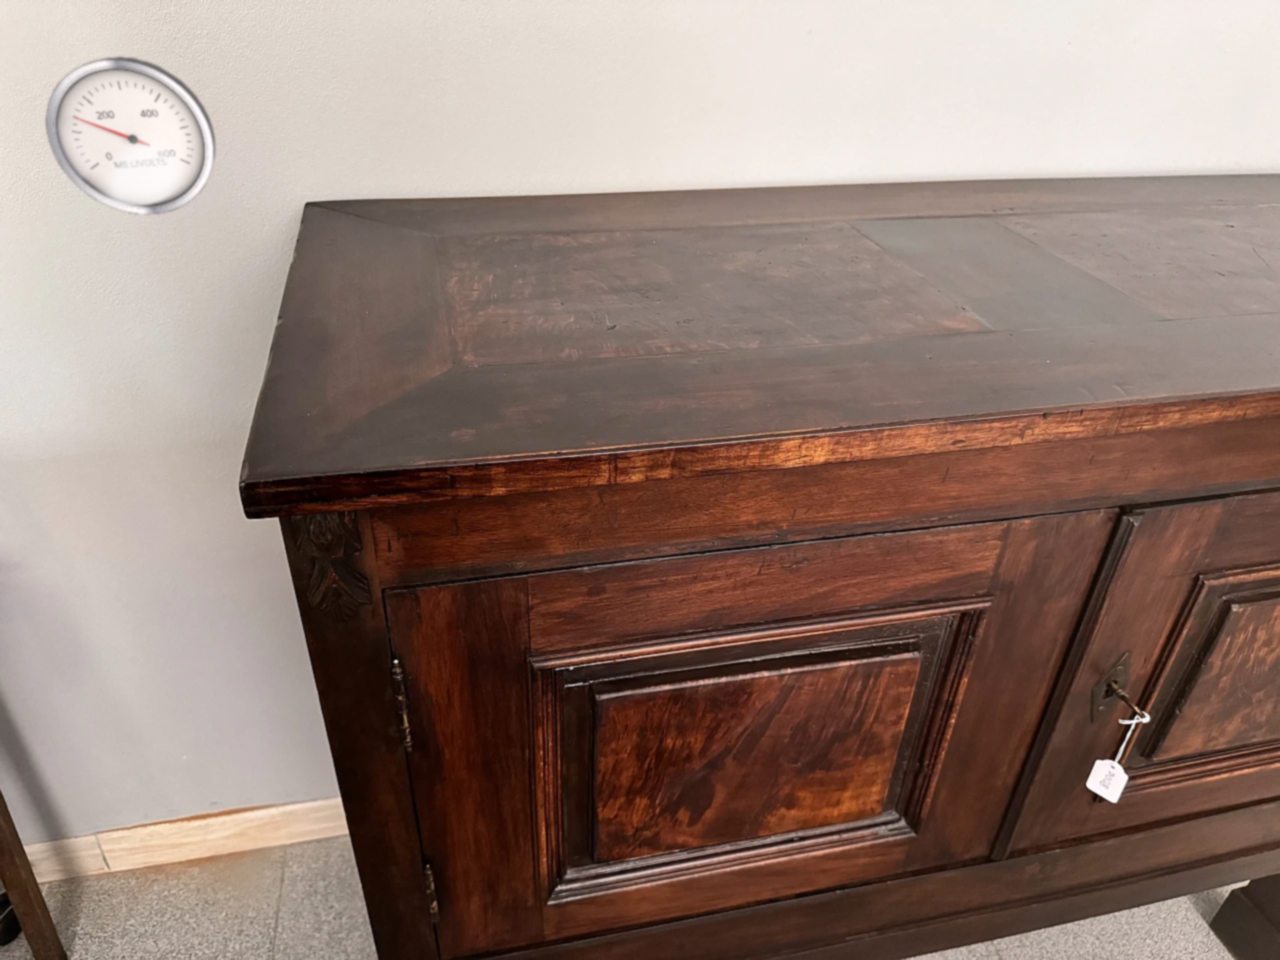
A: **140** mV
